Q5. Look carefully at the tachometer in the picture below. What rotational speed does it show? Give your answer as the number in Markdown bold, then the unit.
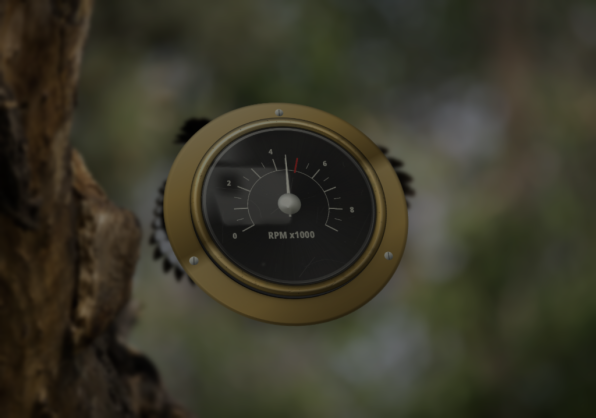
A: **4500** rpm
